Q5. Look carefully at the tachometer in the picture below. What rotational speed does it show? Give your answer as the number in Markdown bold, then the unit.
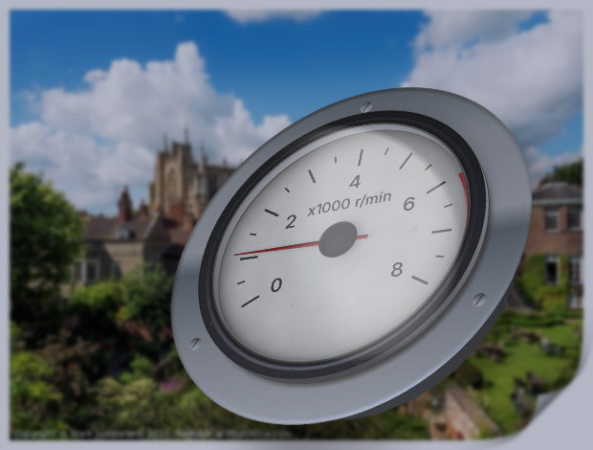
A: **1000** rpm
